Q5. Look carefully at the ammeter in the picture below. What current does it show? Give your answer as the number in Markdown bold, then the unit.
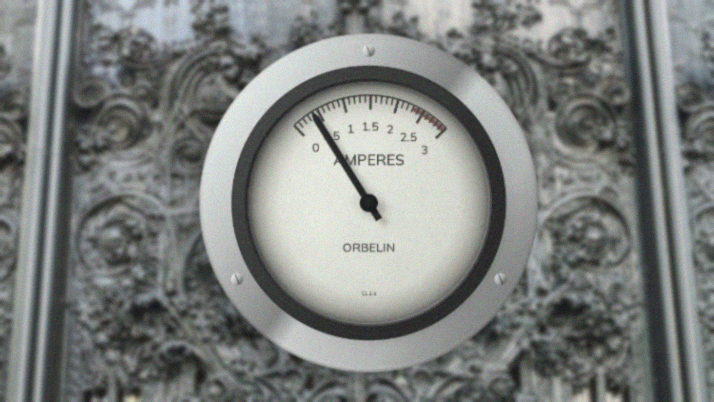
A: **0.4** A
